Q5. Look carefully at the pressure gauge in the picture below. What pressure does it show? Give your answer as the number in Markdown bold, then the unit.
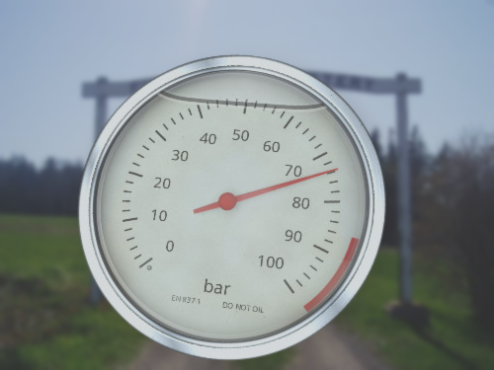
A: **74** bar
